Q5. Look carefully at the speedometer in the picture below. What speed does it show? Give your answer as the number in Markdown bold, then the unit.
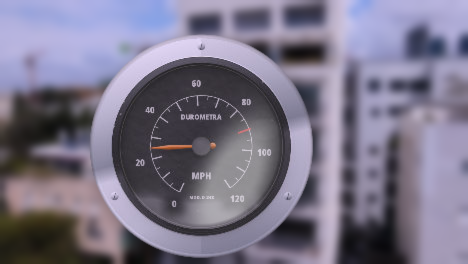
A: **25** mph
